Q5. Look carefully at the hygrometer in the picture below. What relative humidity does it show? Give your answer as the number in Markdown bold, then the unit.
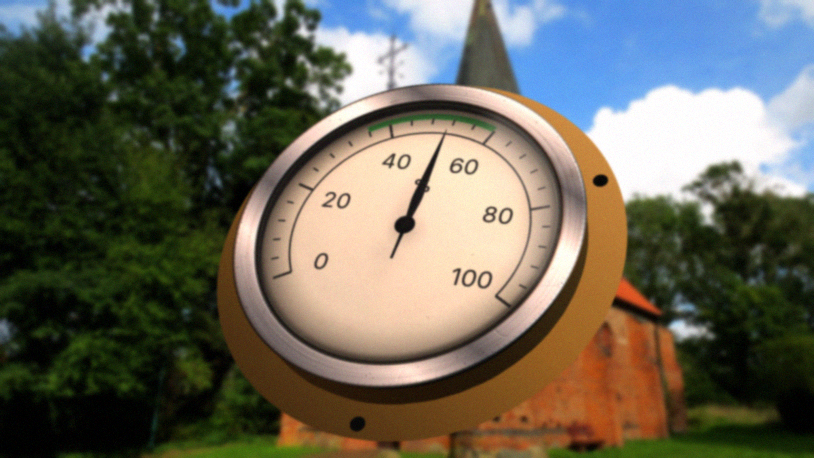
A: **52** %
